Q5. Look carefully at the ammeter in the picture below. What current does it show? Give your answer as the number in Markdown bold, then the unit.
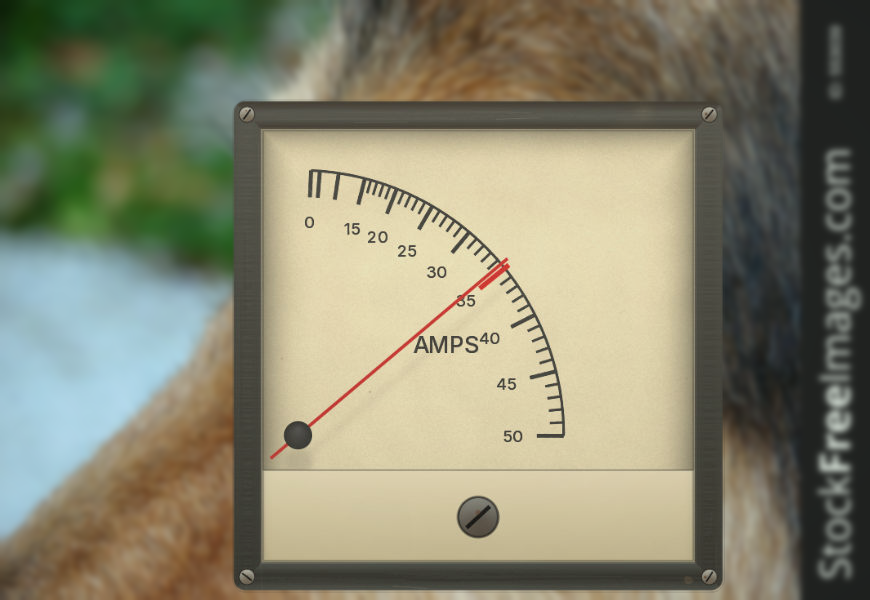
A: **34.5** A
